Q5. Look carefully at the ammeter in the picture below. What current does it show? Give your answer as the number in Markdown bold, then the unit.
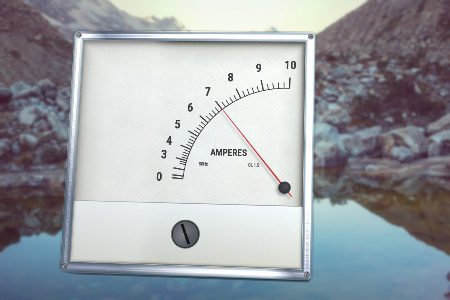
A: **7** A
